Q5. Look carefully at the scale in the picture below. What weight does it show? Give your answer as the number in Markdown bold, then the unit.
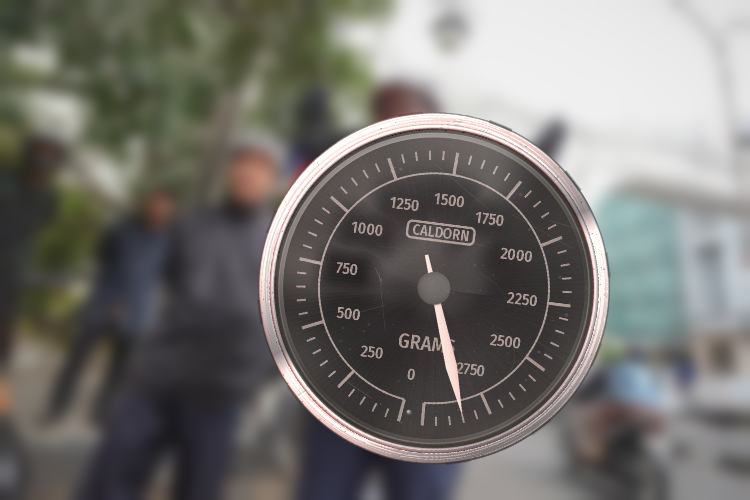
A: **2850** g
